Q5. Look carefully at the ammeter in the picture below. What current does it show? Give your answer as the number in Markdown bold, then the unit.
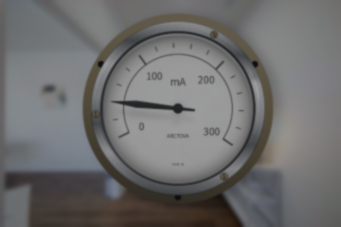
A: **40** mA
